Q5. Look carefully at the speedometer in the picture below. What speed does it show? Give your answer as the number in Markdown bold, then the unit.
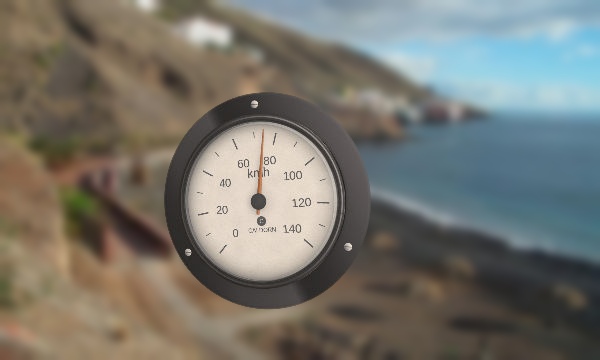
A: **75** km/h
